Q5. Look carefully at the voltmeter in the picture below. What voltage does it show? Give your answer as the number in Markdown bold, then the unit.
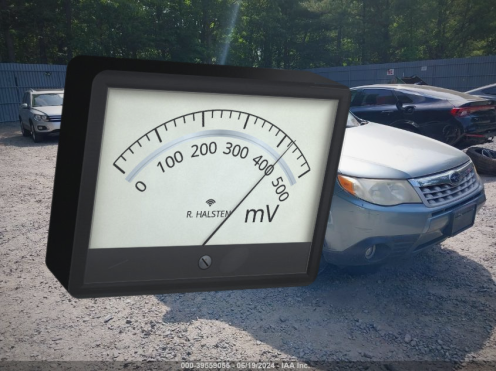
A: **420** mV
